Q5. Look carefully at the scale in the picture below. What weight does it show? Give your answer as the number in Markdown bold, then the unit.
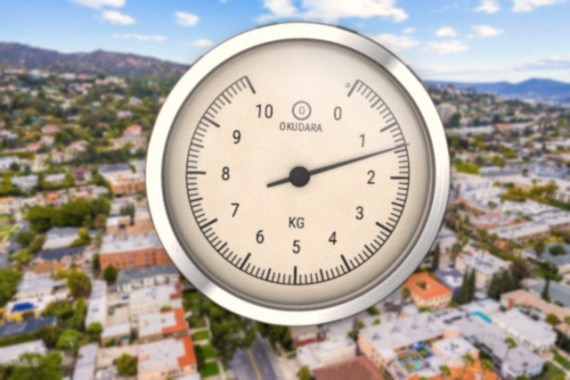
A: **1.4** kg
